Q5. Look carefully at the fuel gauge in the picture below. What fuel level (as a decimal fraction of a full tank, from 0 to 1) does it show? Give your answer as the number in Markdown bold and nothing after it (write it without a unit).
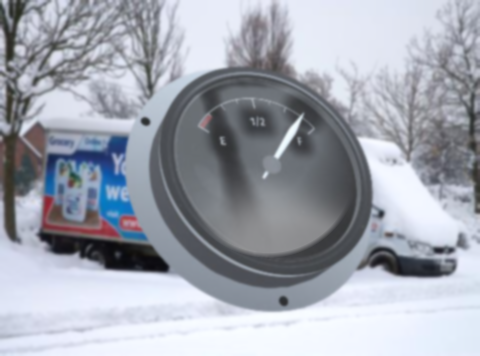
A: **0.875**
